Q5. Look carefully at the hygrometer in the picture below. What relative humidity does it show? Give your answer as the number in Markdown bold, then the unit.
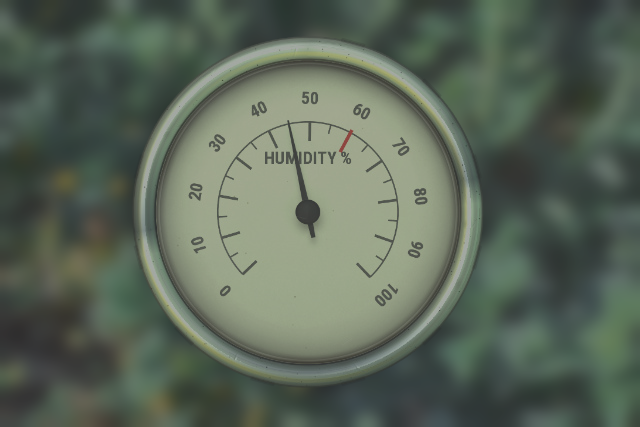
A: **45** %
